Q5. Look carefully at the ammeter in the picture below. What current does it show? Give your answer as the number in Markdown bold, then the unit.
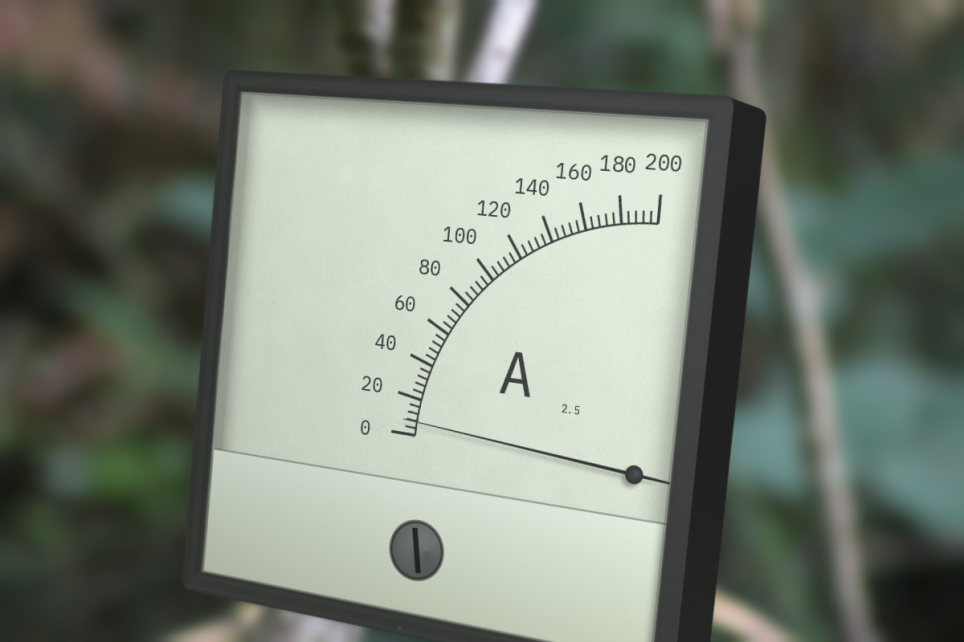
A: **8** A
